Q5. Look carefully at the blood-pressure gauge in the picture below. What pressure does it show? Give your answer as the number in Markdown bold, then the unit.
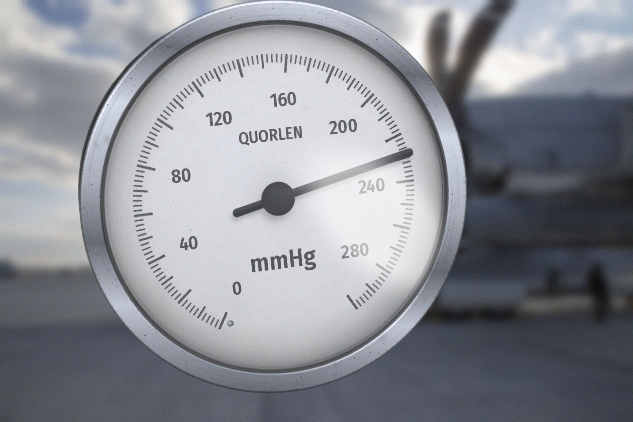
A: **228** mmHg
